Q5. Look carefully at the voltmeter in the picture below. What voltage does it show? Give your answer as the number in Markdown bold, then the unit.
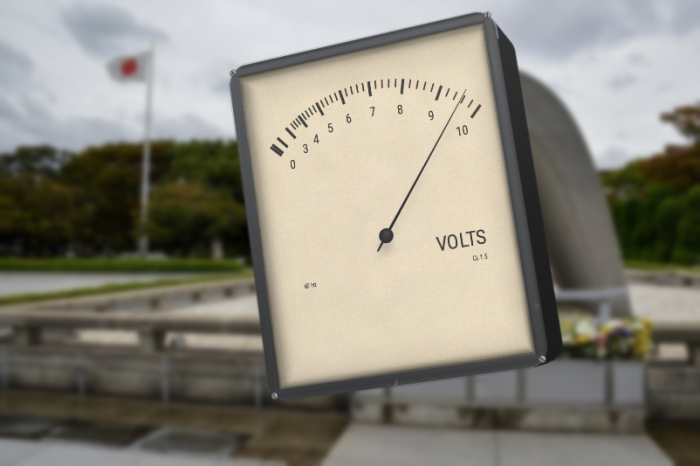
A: **9.6** V
